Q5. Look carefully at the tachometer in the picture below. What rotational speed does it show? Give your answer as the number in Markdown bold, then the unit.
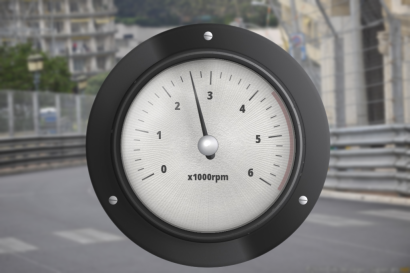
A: **2600** rpm
